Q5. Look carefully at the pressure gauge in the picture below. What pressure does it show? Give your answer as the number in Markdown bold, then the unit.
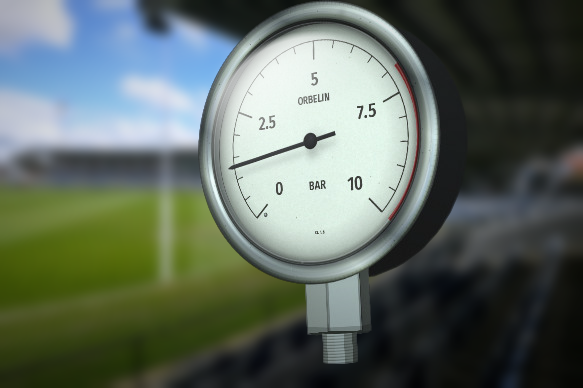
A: **1.25** bar
